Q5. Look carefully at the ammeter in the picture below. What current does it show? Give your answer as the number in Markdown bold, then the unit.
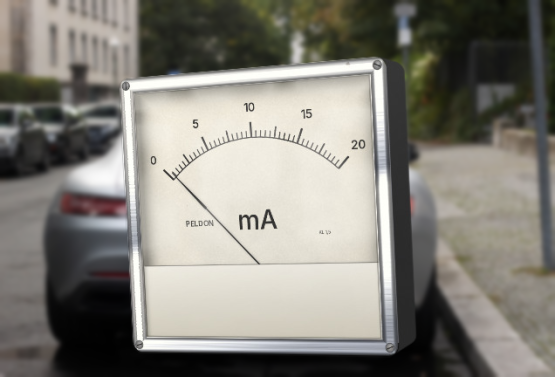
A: **0.5** mA
